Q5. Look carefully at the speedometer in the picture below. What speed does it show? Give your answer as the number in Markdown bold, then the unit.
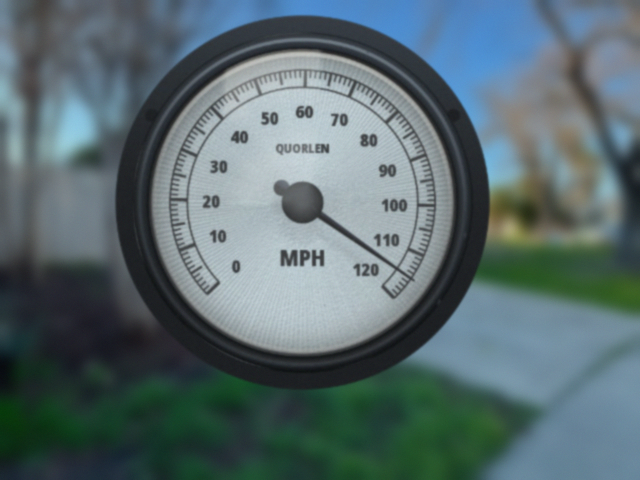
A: **115** mph
